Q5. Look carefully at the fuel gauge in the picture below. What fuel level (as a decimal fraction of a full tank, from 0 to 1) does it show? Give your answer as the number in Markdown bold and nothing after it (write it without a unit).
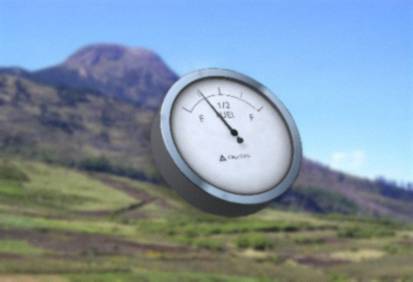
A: **0.25**
